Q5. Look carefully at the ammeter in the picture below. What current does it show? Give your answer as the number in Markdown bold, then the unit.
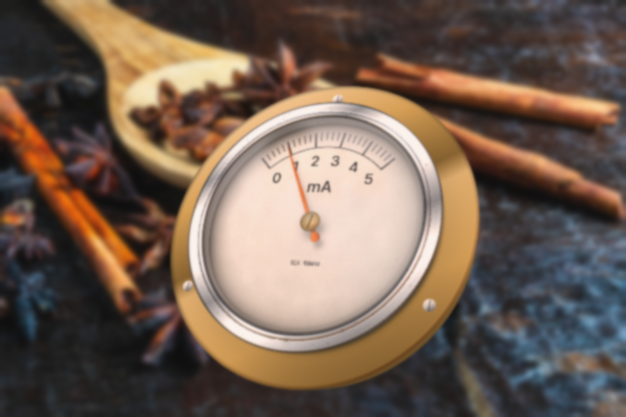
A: **1** mA
